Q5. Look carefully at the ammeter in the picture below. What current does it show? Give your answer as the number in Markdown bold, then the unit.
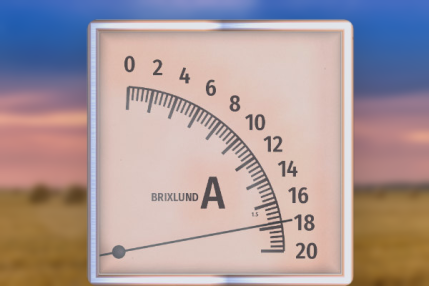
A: **17.6** A
